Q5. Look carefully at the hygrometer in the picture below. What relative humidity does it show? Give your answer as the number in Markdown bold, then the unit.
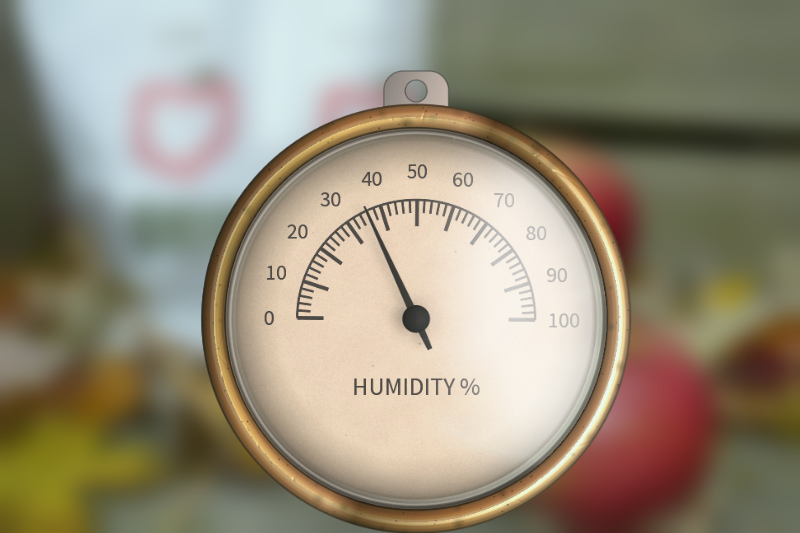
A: **36** %
